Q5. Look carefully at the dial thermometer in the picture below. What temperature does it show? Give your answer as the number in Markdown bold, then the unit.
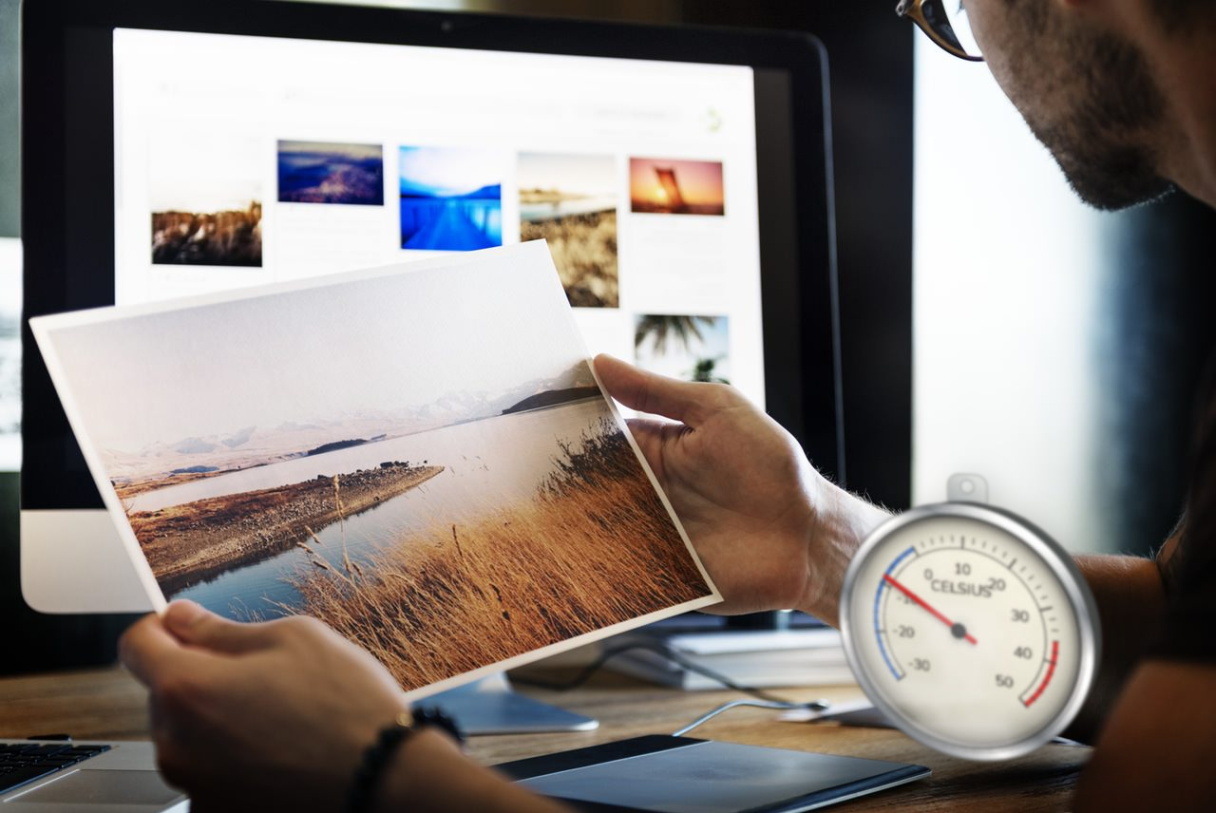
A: **-8** °C
